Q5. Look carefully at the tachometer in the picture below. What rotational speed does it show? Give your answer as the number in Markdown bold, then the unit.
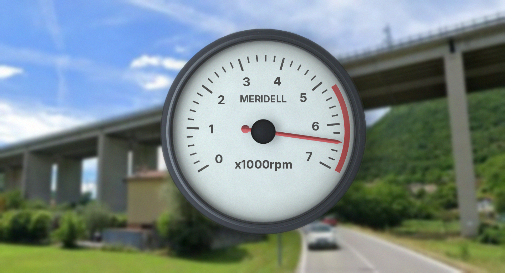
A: **6400** rpm
